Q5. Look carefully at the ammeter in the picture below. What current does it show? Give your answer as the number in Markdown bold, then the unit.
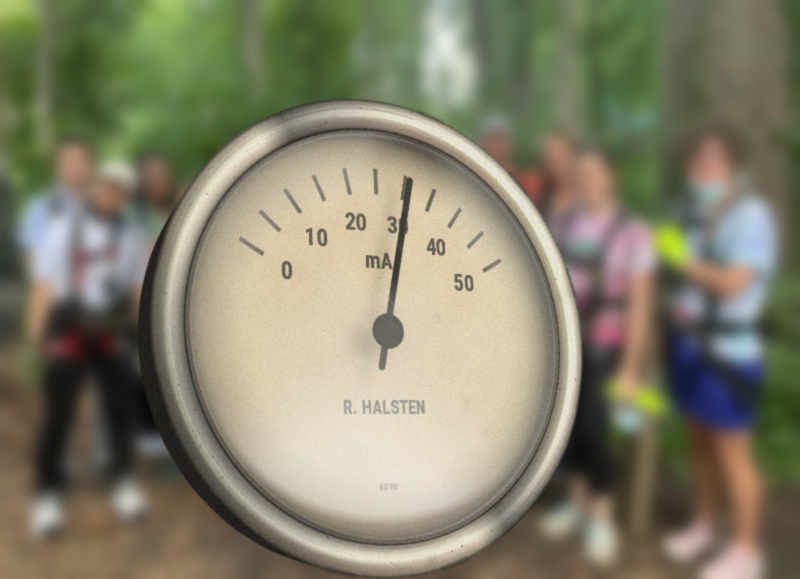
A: **30** mA
